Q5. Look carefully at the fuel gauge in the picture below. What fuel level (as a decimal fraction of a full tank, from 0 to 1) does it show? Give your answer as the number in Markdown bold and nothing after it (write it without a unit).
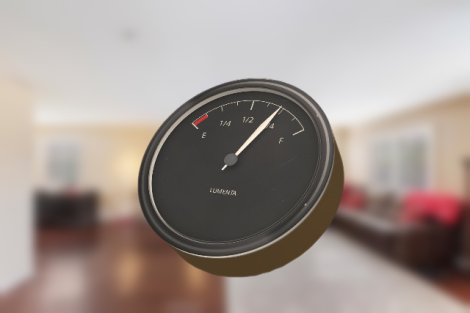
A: **0.75**
